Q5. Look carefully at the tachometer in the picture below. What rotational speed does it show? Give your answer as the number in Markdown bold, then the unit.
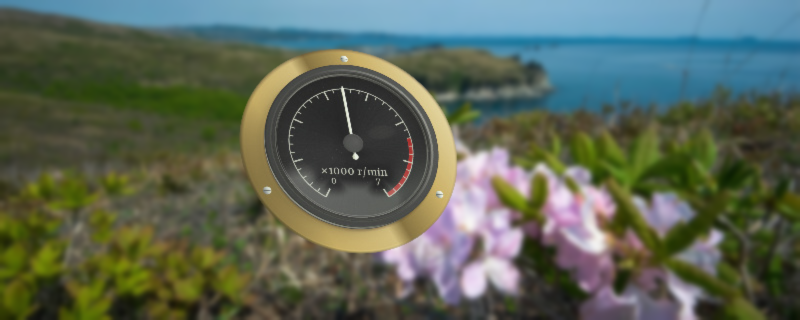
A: **3400** rpm
